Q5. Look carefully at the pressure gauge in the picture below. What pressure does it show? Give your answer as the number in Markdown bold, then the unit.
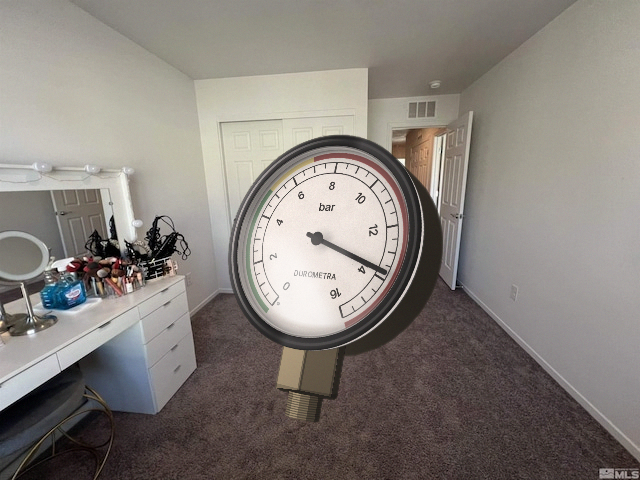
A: **13.75** bar
